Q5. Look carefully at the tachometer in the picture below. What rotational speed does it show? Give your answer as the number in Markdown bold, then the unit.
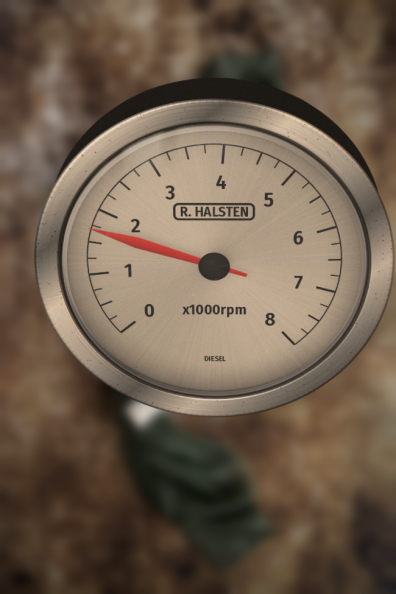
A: **1750** rpm
